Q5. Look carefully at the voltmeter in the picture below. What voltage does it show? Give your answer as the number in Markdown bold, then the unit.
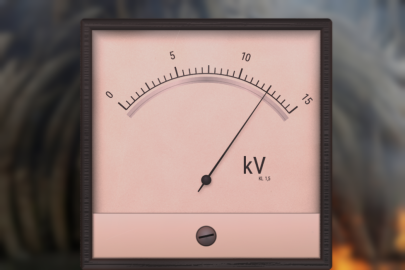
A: **12.5** kV
